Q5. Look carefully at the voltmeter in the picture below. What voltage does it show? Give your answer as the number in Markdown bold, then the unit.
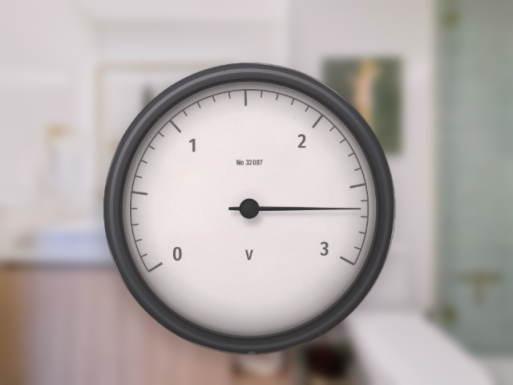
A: **2.65** V
